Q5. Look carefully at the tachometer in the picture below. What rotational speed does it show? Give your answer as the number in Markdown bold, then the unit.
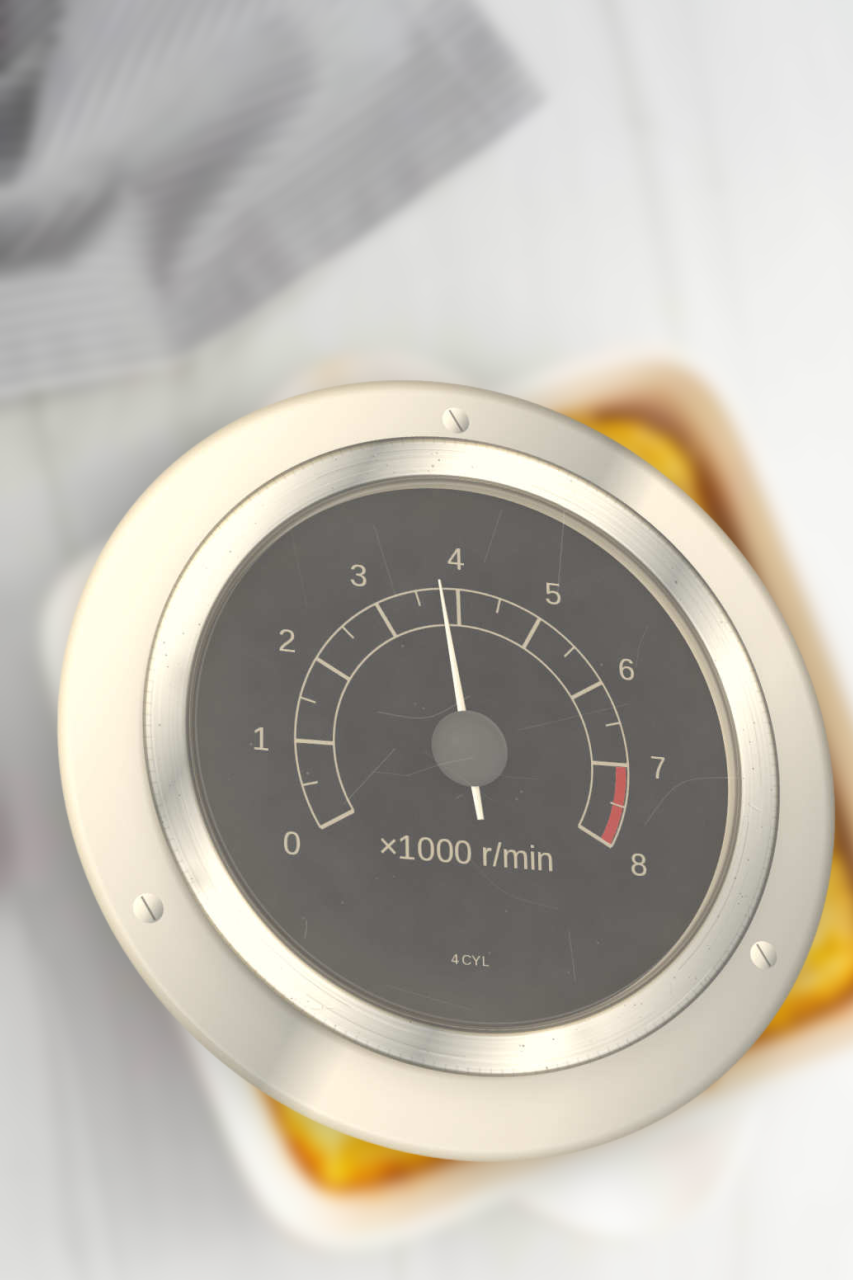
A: **3750** rpm
